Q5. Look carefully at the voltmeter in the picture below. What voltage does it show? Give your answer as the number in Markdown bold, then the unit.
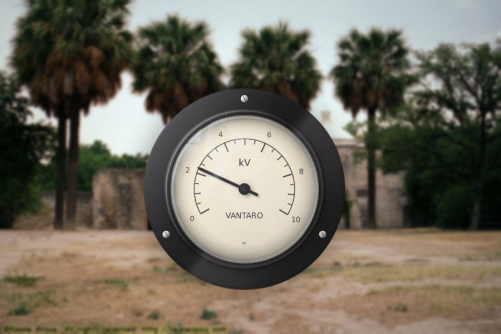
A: **2.25** kV
